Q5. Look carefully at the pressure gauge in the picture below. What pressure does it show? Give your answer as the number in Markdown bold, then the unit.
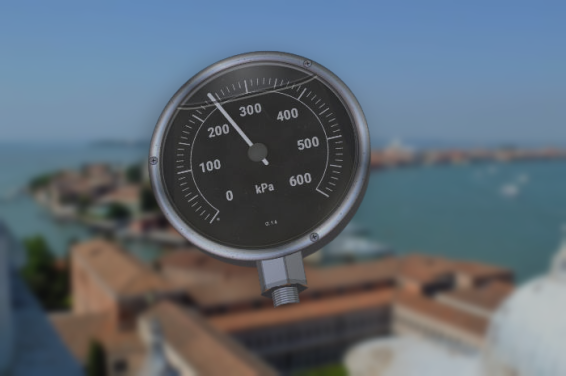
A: **240** kPa
